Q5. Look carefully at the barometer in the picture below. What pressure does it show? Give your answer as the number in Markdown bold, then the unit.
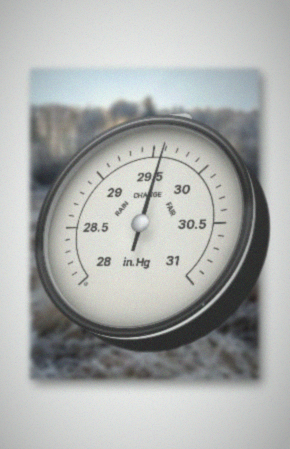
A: **29.6** inHg
